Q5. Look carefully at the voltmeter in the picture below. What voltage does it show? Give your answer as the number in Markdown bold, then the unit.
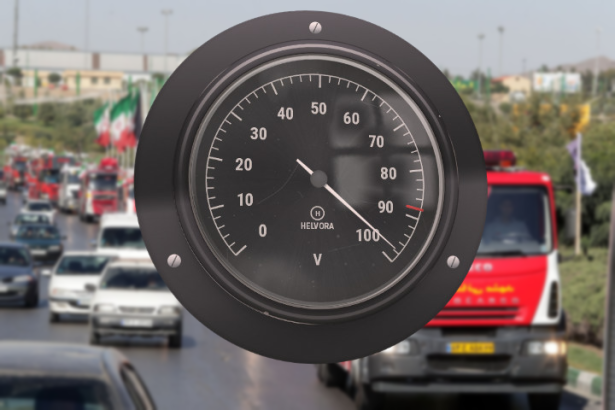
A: **98** V
